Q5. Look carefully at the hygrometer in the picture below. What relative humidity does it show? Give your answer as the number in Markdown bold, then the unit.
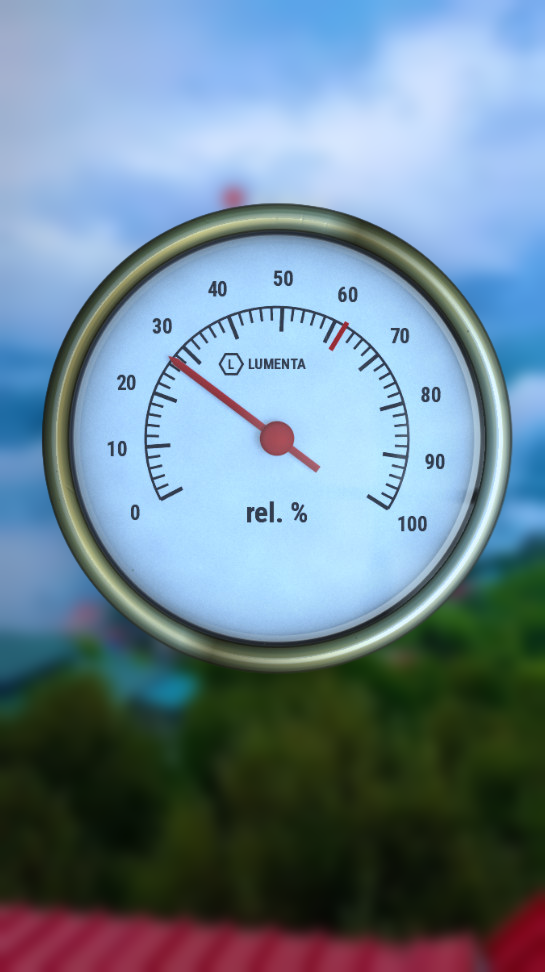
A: **27** %
